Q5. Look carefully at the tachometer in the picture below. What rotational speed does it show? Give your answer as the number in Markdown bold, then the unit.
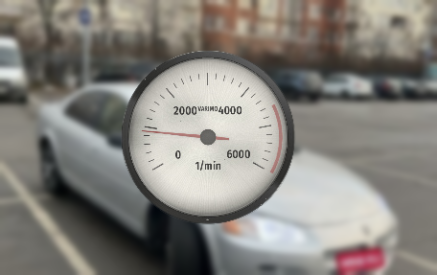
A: **900** rpm
